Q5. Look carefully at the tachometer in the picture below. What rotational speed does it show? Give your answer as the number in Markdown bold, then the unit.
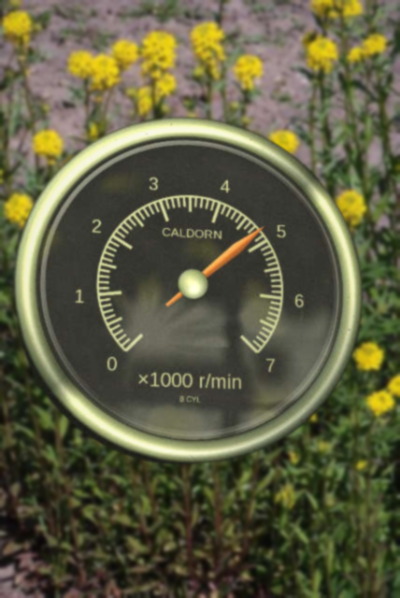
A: **4800** rpm
